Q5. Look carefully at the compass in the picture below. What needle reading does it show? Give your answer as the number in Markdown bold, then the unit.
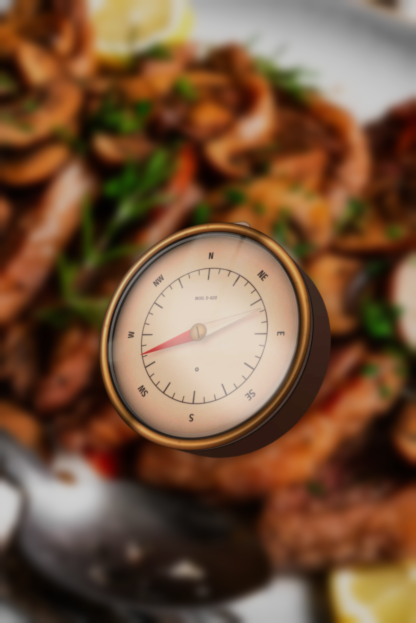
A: **250** °
